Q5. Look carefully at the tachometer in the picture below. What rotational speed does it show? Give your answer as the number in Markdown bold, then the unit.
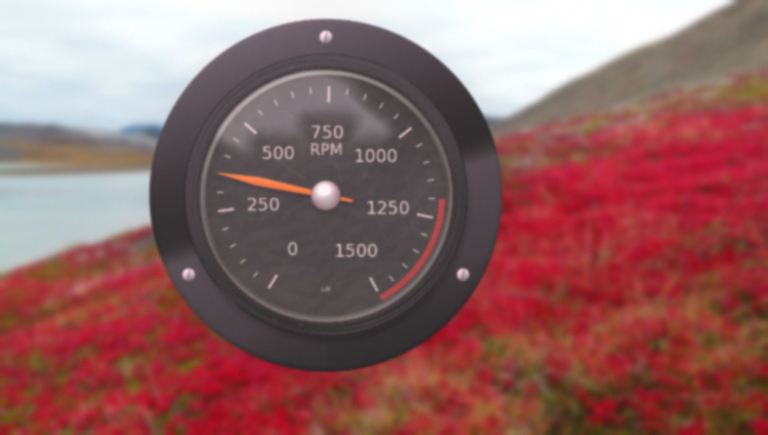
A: **350** rpm
